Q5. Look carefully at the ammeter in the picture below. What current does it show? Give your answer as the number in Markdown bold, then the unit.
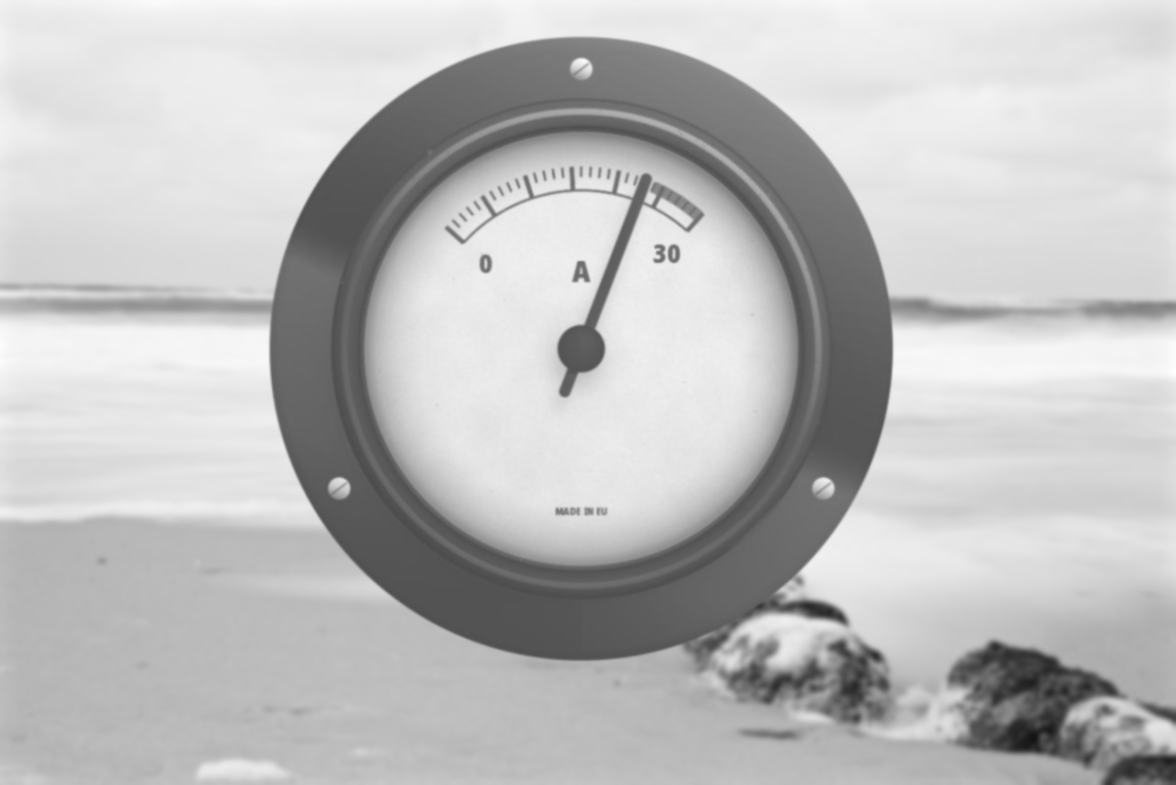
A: **23** A
